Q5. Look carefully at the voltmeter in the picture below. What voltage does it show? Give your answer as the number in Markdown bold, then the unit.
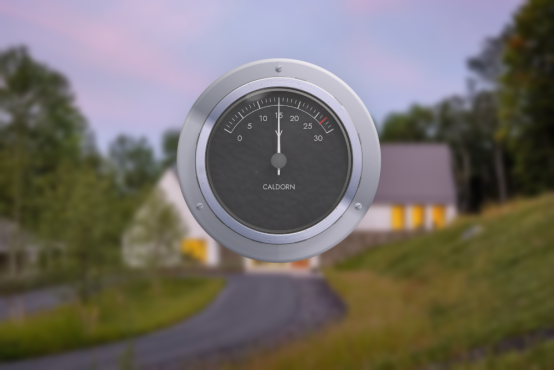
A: **15** V
